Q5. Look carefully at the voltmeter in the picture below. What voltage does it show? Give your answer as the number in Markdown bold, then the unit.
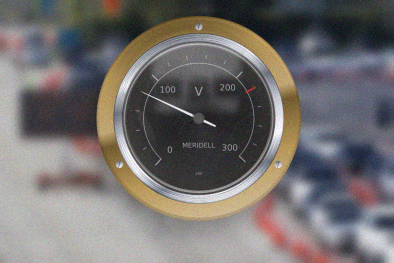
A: **80** V
